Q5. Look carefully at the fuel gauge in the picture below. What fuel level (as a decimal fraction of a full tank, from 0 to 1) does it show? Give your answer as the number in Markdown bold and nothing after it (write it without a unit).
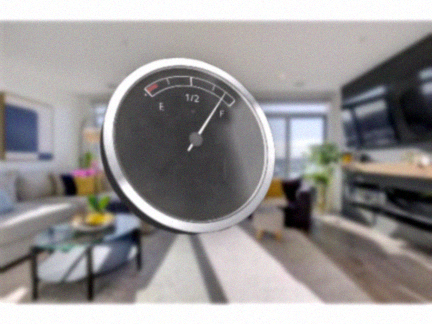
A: **0.875**
